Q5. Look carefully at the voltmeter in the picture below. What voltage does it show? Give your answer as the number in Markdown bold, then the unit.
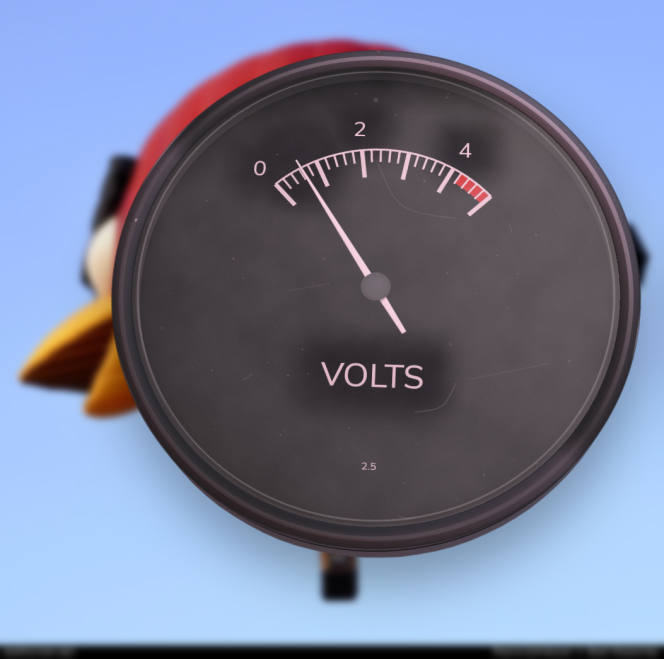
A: **0.6** V
